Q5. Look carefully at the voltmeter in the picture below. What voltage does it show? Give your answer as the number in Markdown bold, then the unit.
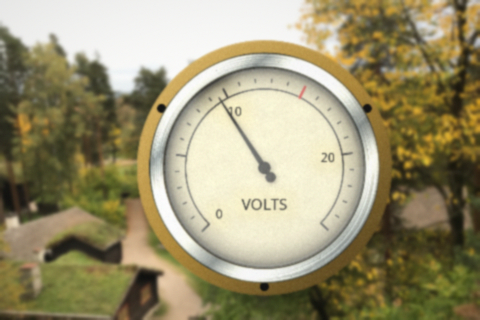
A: **9.5** V
